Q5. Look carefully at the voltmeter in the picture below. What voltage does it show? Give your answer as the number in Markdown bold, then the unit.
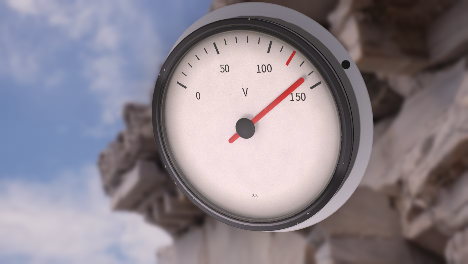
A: **140** V
